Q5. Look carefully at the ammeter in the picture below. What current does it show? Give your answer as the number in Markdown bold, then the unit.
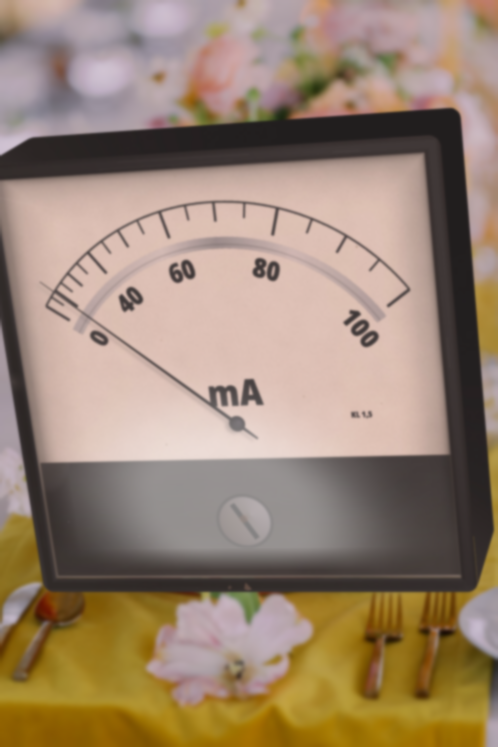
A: **20** mA
